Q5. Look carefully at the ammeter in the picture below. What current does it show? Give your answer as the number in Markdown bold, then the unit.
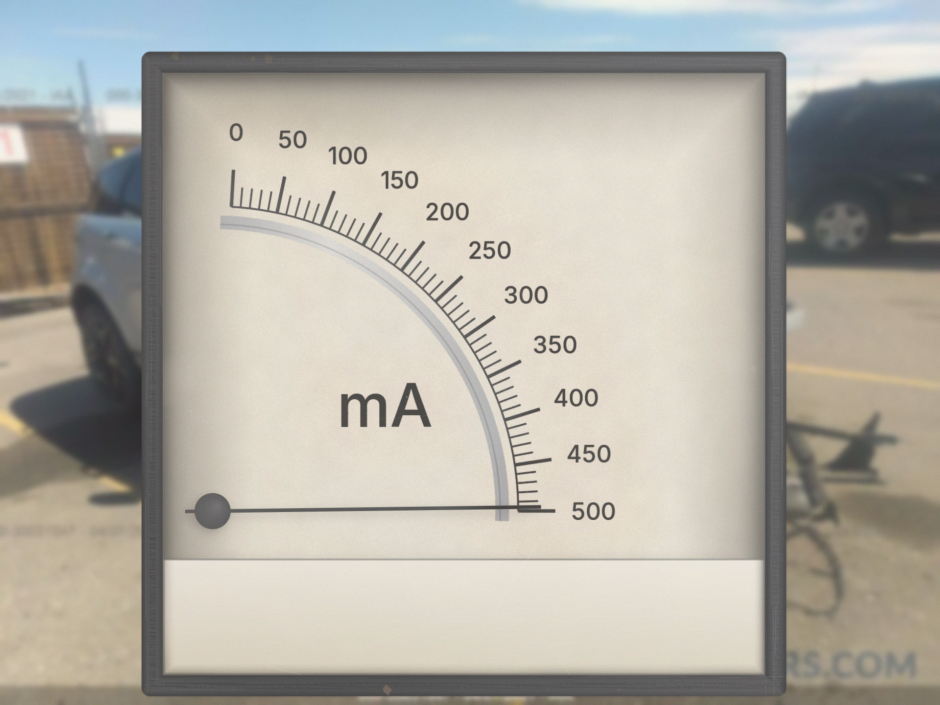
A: **495** mA
